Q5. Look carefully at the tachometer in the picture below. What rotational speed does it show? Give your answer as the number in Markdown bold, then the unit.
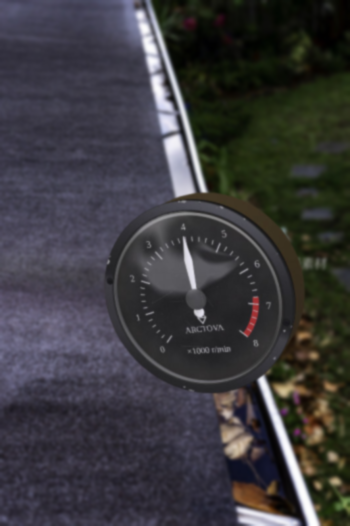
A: **4000** rpm
